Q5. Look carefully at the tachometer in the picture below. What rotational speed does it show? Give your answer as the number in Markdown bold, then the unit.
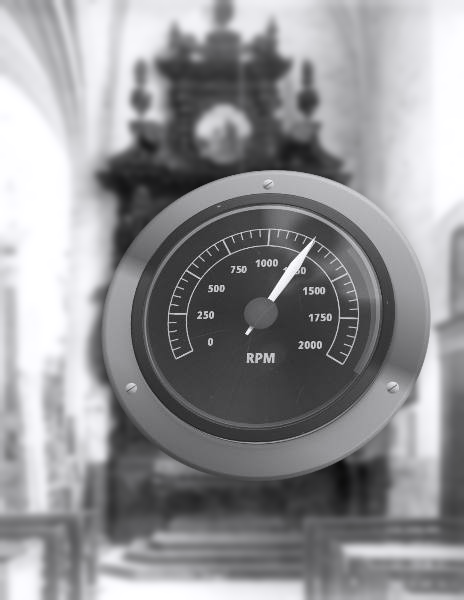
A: **1250** rpm
